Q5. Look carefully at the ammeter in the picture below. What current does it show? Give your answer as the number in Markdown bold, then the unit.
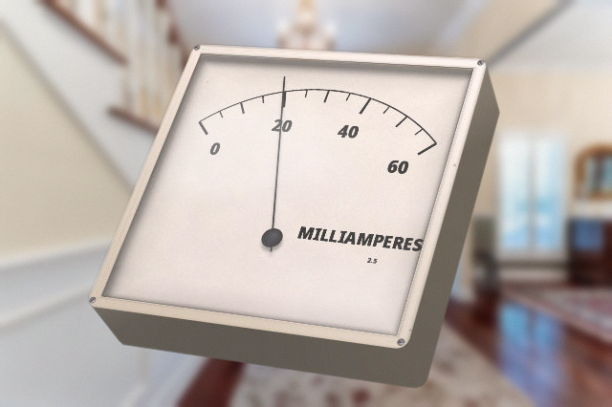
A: **20** mA
